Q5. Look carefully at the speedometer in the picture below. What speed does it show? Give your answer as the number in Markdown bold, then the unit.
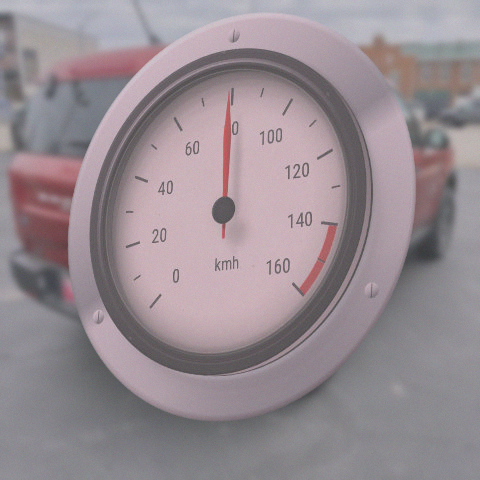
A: **80** km/h
